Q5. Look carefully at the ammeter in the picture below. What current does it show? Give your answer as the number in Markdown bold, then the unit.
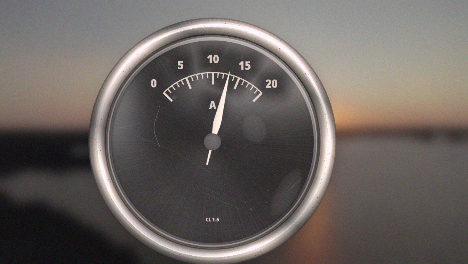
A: **13** A
